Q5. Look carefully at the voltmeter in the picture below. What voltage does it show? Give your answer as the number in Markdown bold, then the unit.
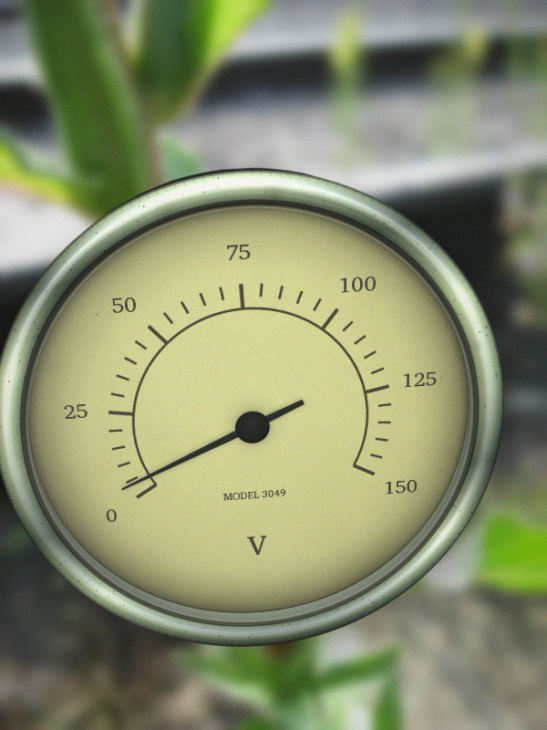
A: **5** V
